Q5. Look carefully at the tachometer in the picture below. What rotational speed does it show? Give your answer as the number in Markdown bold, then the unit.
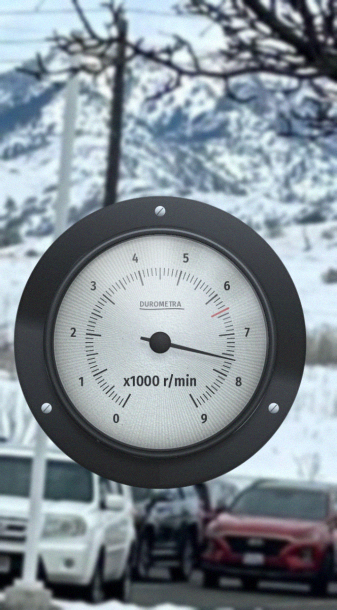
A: **7600** rpm
